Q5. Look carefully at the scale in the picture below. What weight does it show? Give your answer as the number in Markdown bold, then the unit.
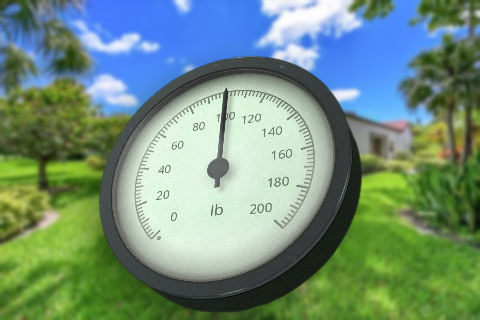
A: **100** lb
